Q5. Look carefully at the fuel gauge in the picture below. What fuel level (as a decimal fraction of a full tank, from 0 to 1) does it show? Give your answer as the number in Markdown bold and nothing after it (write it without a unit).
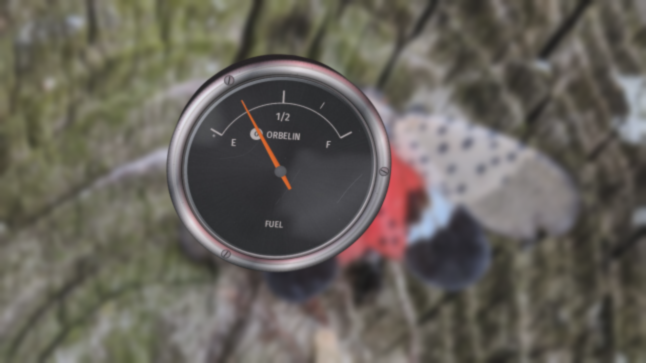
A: **0.25**
